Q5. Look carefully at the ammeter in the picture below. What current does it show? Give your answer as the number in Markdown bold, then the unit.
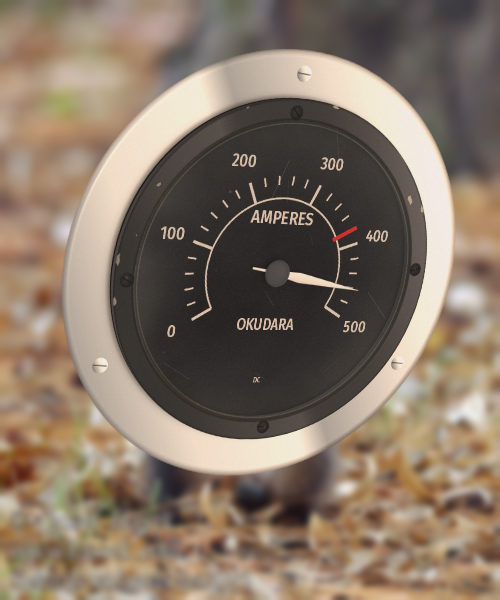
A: **460** A
